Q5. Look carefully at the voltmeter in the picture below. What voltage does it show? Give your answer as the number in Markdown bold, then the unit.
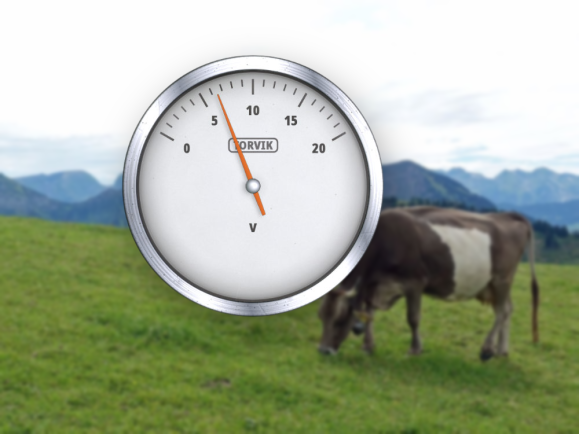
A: **6.5** V
